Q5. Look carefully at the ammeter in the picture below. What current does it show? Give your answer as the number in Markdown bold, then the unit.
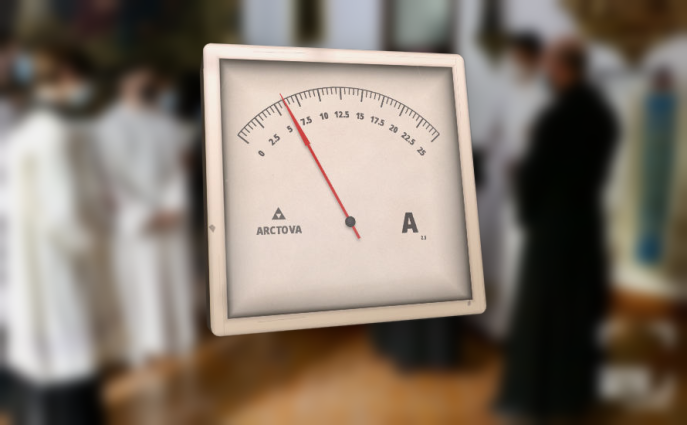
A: **6** A
